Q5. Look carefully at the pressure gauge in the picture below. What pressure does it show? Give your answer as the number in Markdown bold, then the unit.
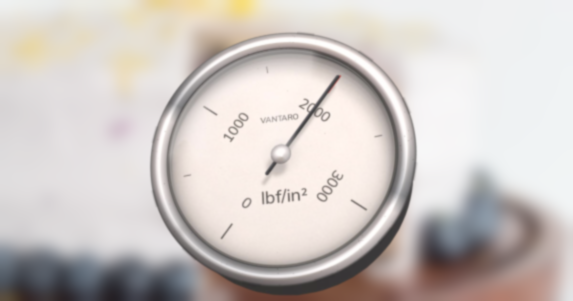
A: **2000** psi
